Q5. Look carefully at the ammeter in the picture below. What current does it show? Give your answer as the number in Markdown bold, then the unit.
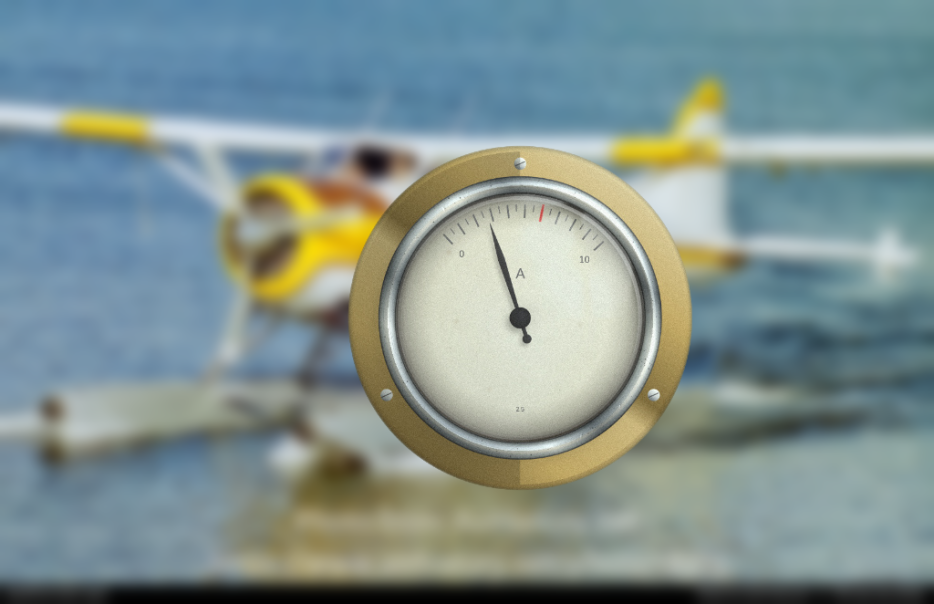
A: **2.75** A
